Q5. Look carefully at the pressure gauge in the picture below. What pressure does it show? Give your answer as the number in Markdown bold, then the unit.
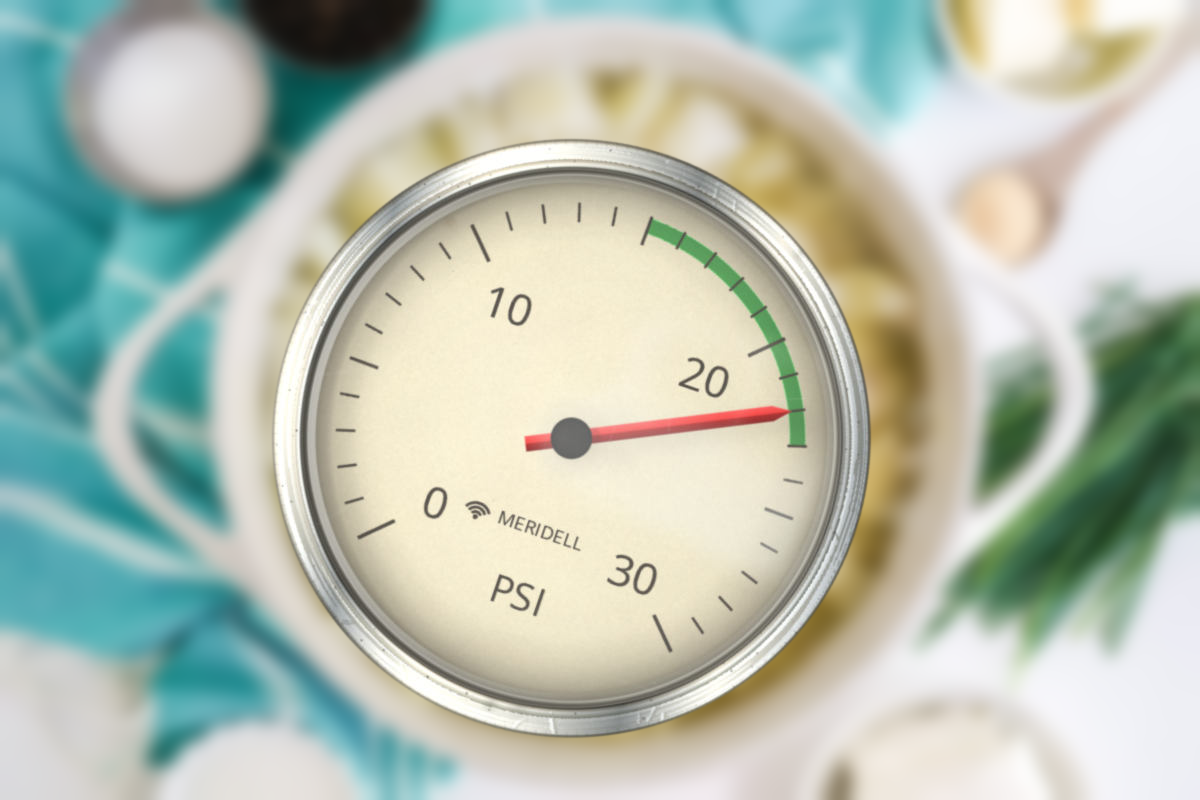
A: **22** psi
